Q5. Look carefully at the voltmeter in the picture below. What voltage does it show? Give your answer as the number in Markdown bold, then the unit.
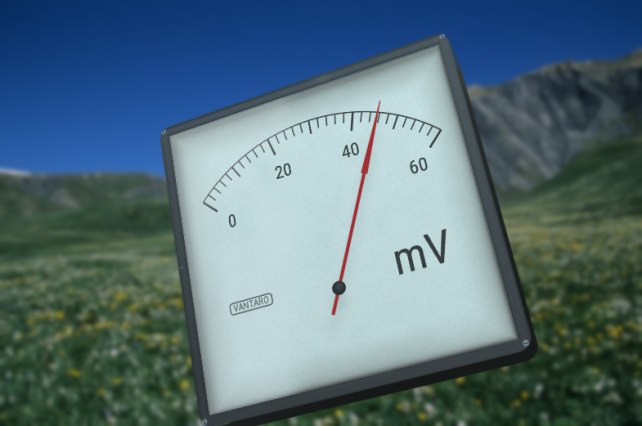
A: **46** mV
